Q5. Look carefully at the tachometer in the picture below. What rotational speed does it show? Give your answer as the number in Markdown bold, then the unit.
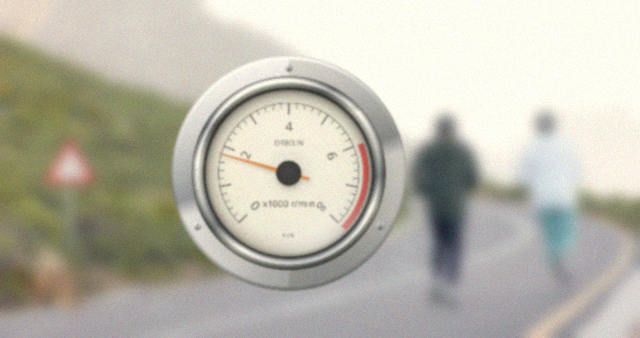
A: **1800** rpm
